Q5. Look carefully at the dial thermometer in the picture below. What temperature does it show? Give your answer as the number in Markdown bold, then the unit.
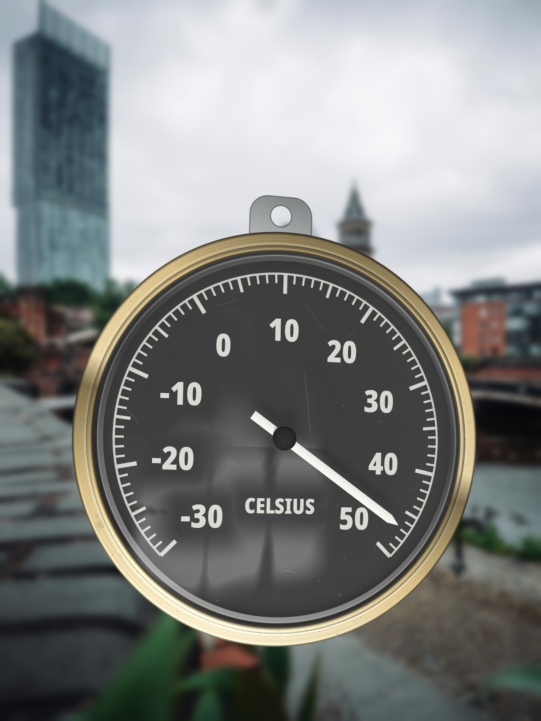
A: **47** °C
